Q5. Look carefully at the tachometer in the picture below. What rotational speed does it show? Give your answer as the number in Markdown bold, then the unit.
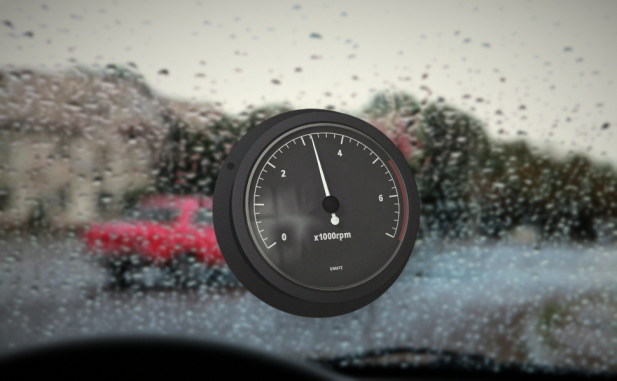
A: **3200** rpm
